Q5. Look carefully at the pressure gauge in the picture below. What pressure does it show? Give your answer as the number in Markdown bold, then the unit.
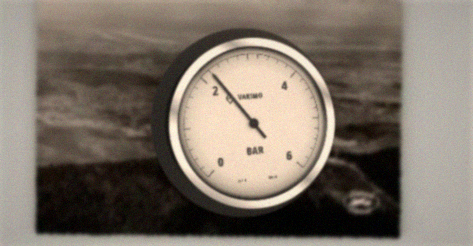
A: **2.2** bar
